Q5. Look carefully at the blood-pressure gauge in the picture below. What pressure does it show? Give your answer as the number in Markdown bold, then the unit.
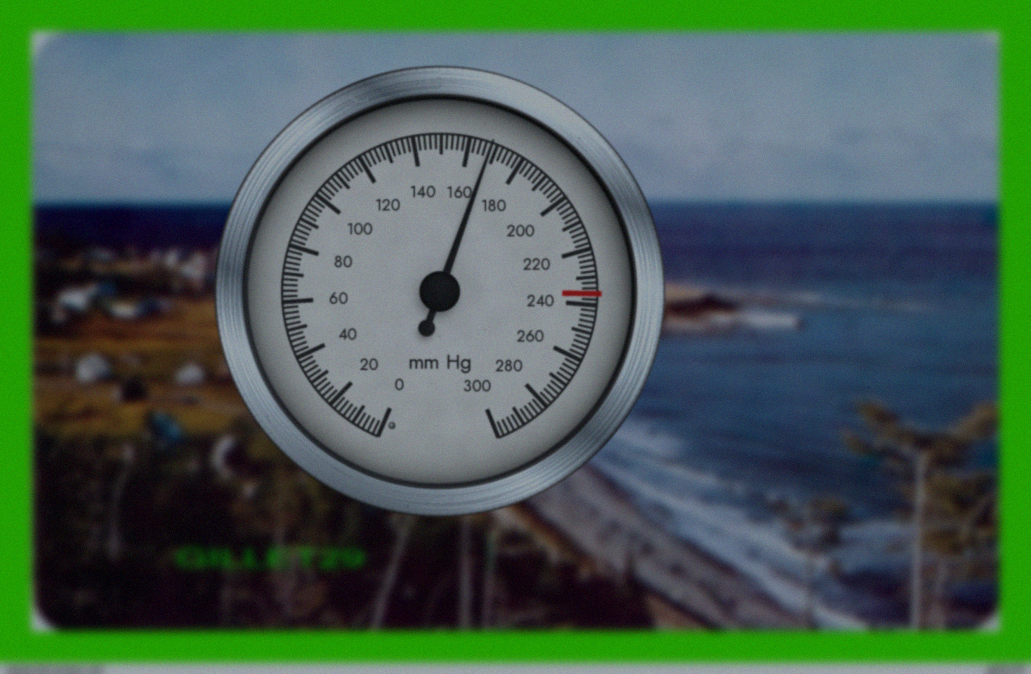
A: **168** mmHg
